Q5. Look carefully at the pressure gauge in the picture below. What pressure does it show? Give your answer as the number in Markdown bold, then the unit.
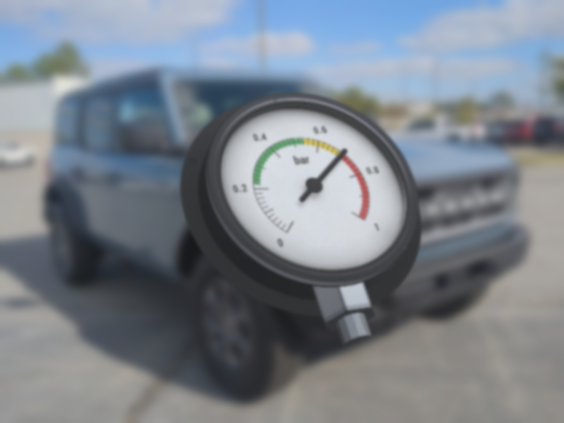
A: **0.7** bar
